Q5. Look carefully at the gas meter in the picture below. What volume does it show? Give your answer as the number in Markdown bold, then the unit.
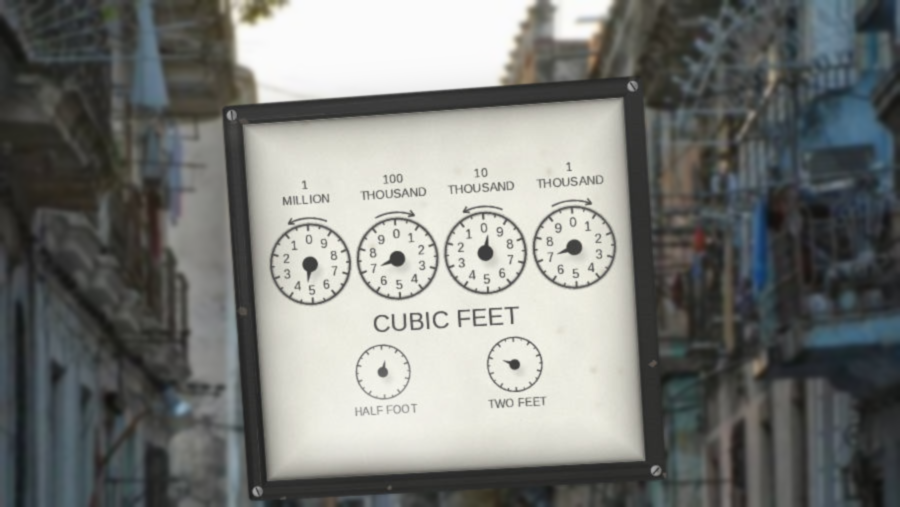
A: **469700** ft³
